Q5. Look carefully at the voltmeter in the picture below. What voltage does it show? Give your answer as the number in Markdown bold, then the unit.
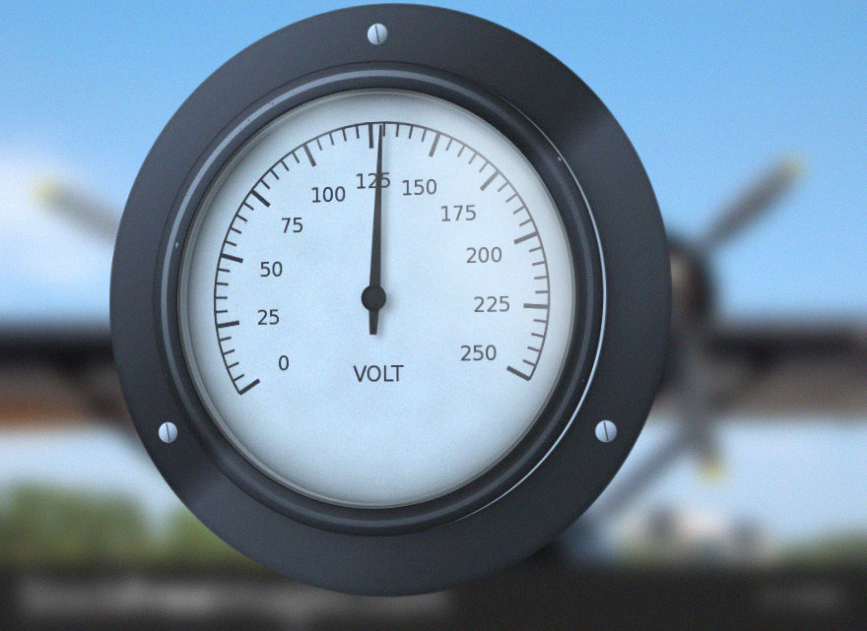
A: **130** V
